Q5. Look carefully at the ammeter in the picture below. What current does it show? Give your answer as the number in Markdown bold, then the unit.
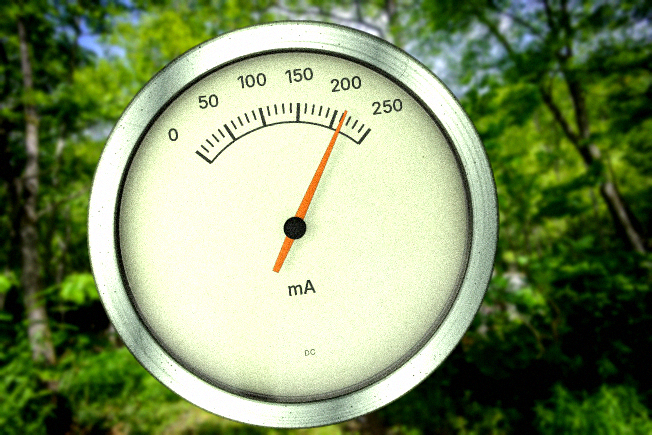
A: **210** mA
